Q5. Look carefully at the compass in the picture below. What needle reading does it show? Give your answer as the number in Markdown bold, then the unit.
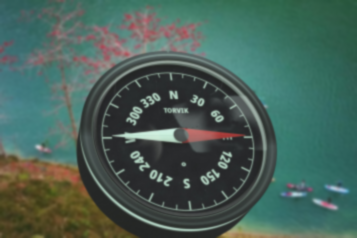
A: **90** °
